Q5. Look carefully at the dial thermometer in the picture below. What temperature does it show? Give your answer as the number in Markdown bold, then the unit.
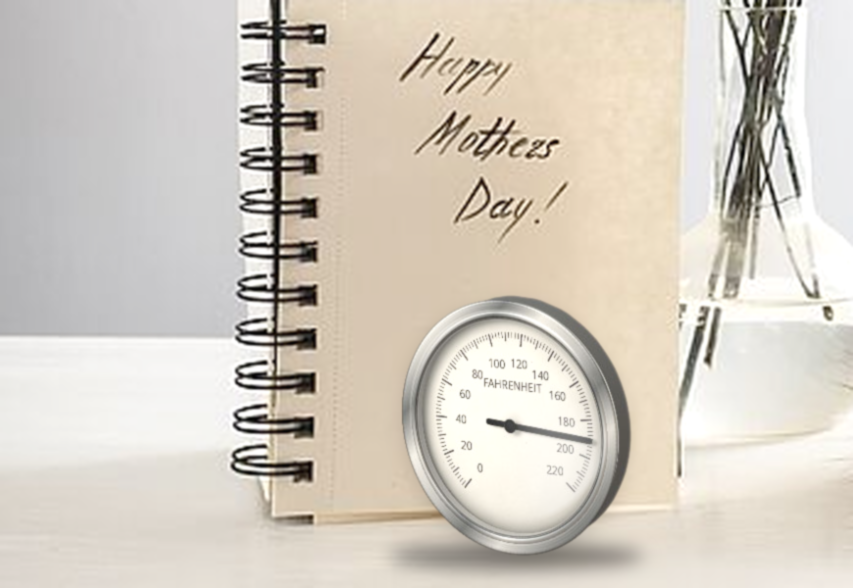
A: **190** °F
